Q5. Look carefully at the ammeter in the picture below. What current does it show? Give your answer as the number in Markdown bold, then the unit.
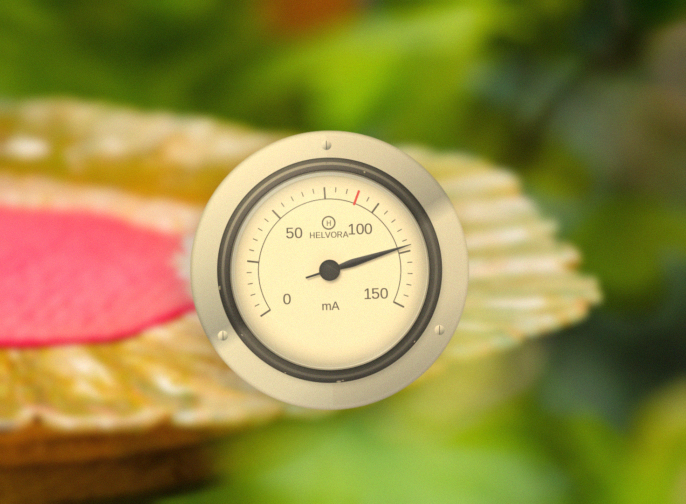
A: **122.5** mA
